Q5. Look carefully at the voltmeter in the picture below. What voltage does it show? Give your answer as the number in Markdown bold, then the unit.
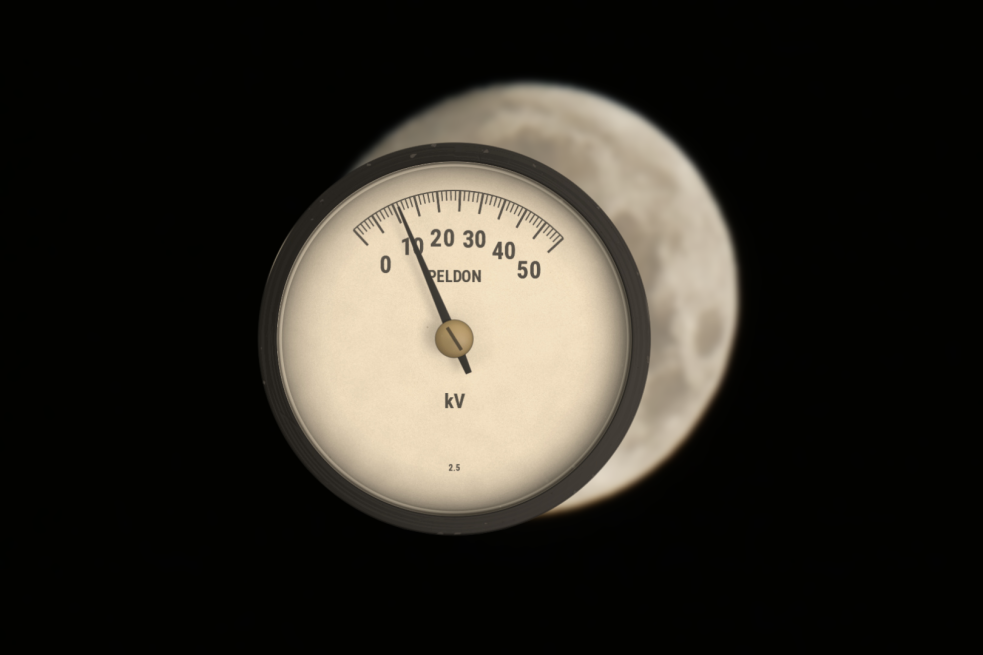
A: **11** kV
